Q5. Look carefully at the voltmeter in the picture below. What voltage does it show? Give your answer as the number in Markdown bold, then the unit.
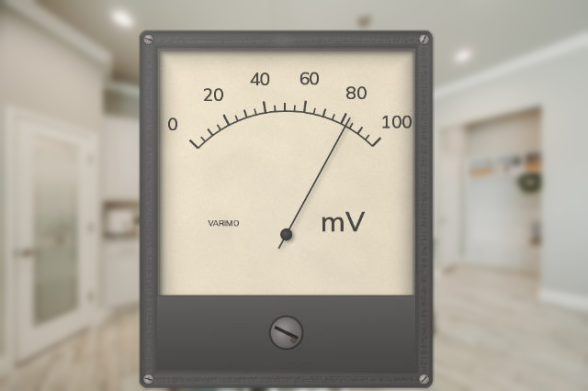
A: **82.5** mV
